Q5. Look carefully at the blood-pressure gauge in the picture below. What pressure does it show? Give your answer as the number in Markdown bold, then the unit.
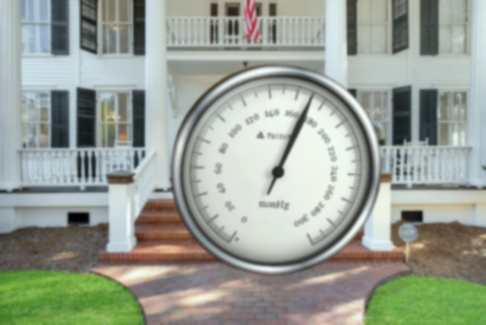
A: **170** mmHg
